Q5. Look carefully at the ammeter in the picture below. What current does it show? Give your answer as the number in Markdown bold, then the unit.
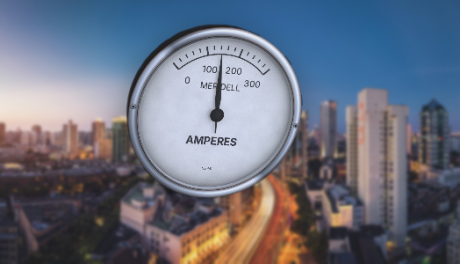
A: **140** A
